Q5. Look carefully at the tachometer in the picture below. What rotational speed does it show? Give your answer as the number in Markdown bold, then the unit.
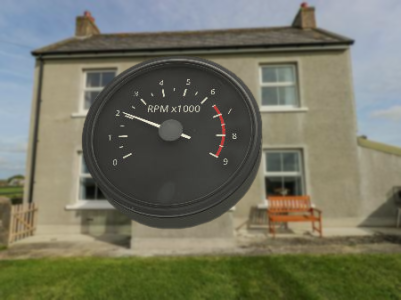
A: **2000** rpm
